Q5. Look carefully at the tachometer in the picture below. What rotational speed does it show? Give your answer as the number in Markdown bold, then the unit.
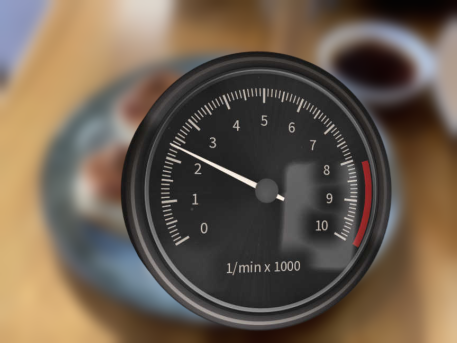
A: **2300** rpm
